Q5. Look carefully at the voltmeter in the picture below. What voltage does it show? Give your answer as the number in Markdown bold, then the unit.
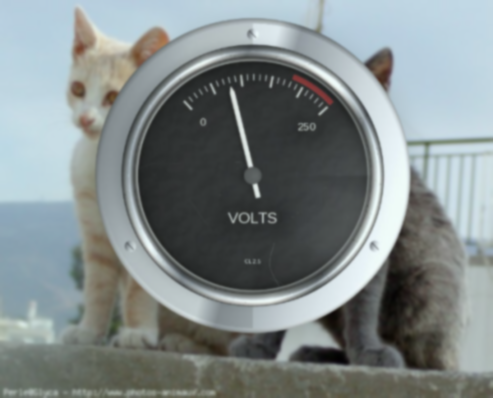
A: **80** V
